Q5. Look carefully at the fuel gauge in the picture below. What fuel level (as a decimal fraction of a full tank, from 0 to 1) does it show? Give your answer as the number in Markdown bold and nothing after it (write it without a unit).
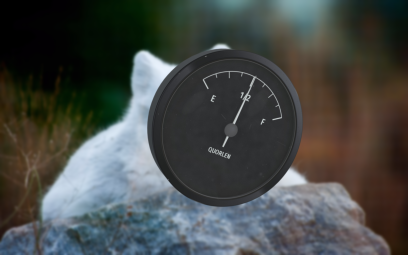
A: **0.5**
